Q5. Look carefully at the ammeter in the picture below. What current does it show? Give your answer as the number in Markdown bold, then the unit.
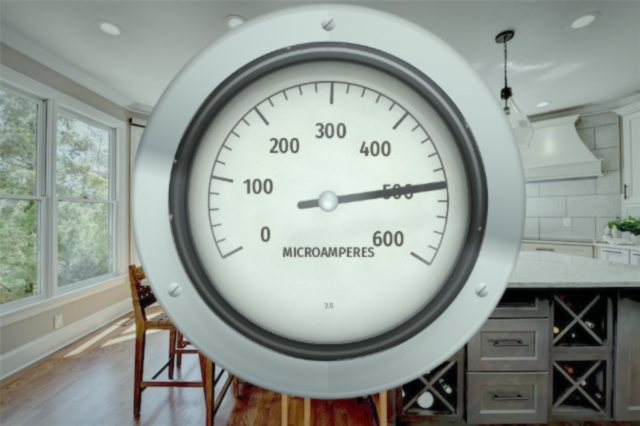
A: **500** µA
